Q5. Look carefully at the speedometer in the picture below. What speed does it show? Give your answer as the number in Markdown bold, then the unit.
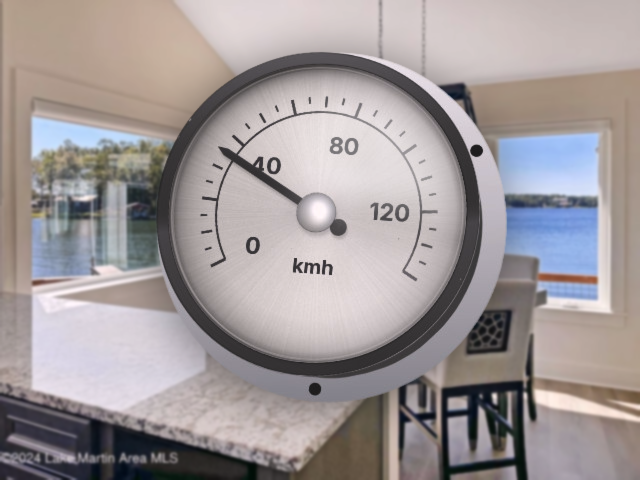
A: **35** km/h
